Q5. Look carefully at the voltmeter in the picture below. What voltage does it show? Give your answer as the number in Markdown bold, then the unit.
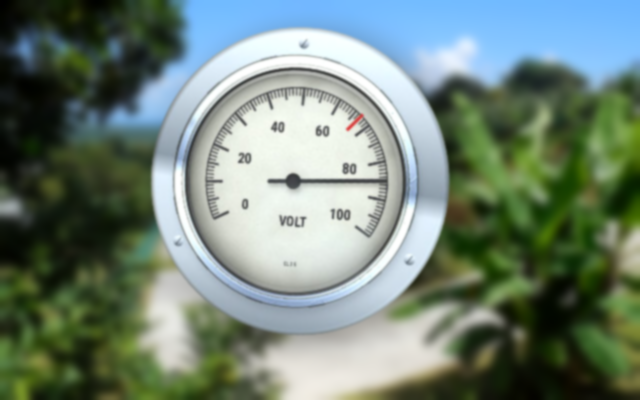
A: **85** V
